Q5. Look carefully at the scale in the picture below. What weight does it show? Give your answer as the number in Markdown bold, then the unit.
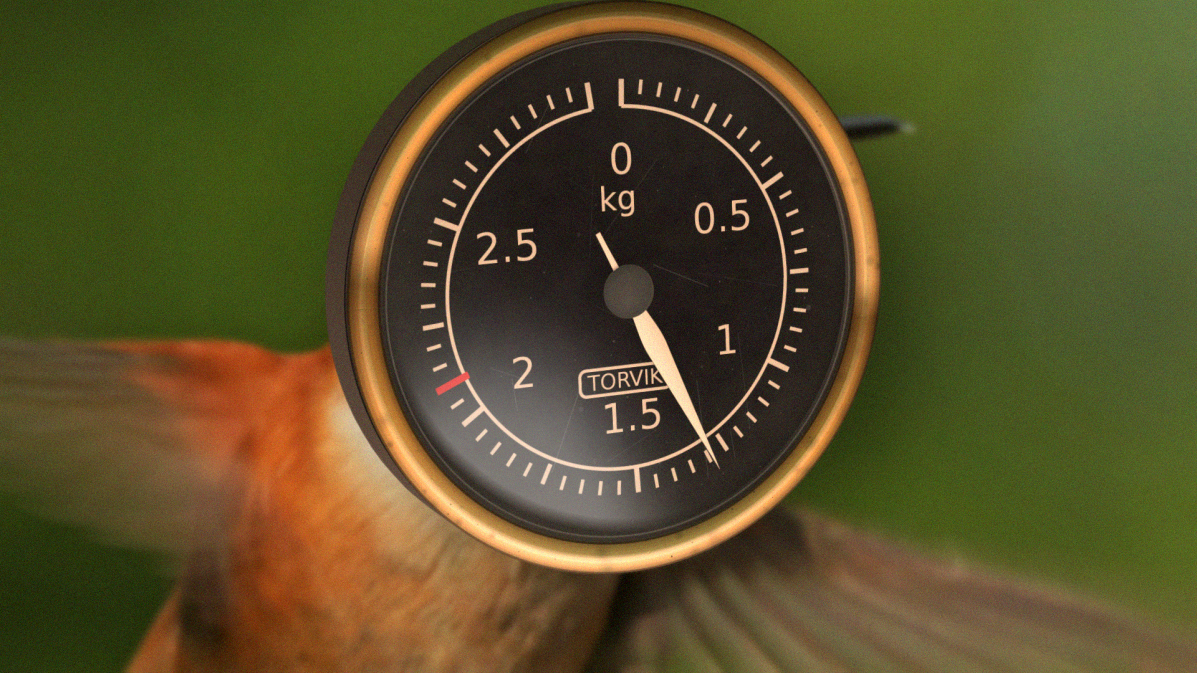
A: **1.3** kg
